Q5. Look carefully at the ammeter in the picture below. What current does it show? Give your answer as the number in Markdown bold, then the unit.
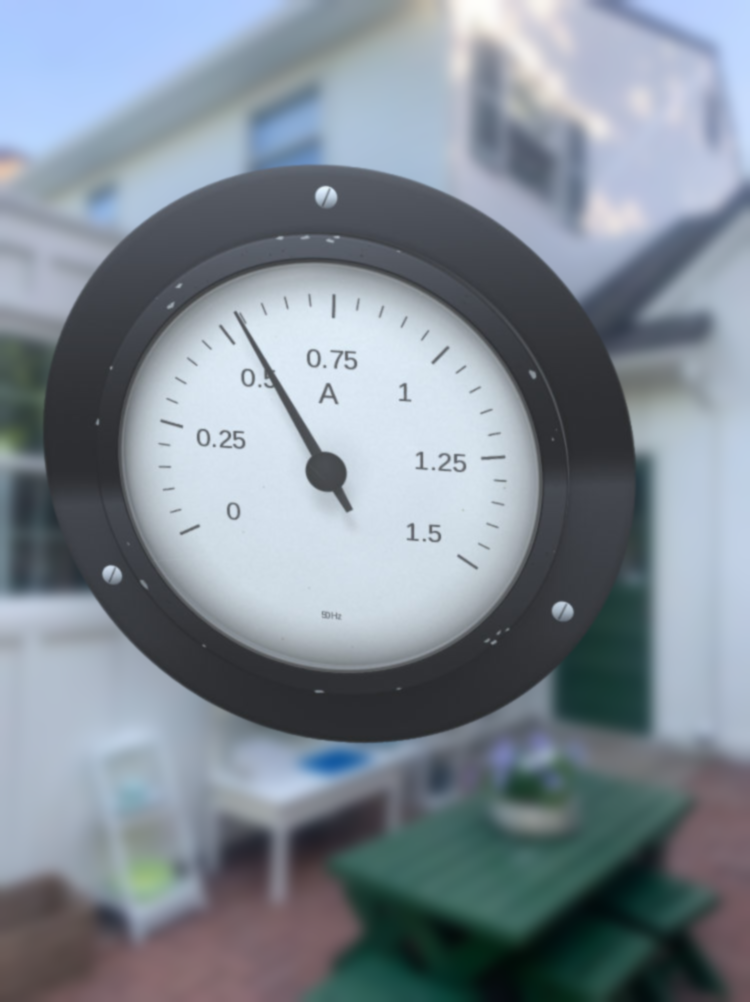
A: **0.55** A
